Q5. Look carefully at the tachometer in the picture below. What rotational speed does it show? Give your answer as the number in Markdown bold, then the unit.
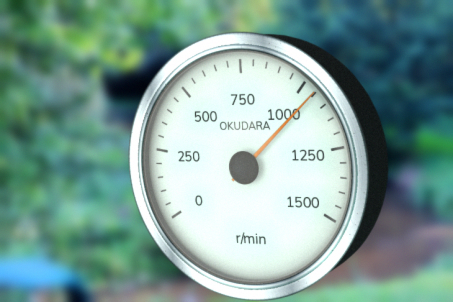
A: **1050** rpm
